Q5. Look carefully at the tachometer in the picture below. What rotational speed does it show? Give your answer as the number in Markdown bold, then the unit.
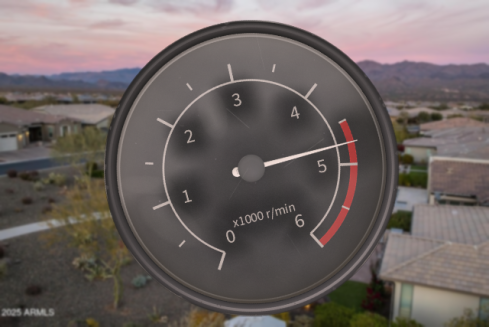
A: **4750** rpm
